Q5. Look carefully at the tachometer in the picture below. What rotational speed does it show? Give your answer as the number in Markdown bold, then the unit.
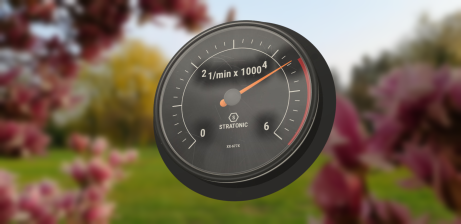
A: **4400** rpm
